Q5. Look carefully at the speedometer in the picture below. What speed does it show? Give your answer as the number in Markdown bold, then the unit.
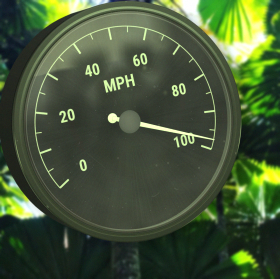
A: **97.5** mph
